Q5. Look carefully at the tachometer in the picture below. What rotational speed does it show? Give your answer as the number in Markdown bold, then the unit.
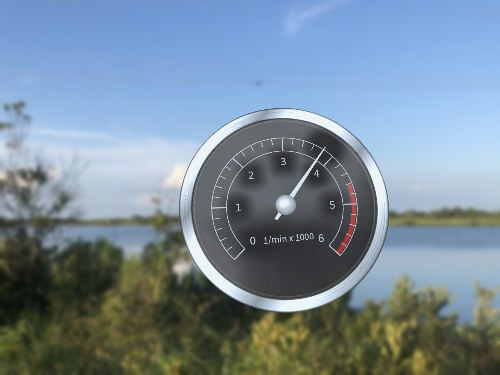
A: **3800** rpm
